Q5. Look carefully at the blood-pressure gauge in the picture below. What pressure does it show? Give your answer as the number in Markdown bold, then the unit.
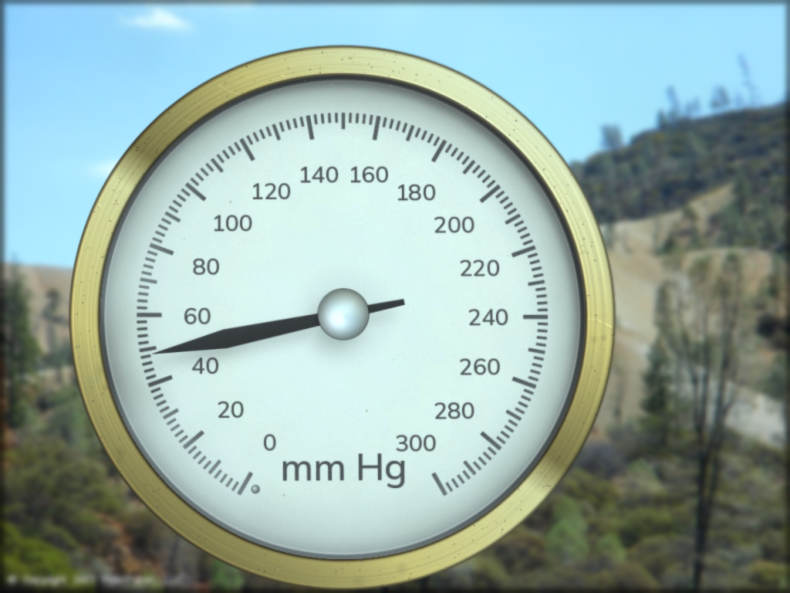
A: **48** mmHg
